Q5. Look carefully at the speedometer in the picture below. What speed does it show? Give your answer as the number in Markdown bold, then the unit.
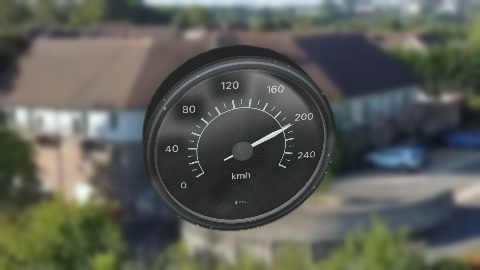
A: **200** km/h
